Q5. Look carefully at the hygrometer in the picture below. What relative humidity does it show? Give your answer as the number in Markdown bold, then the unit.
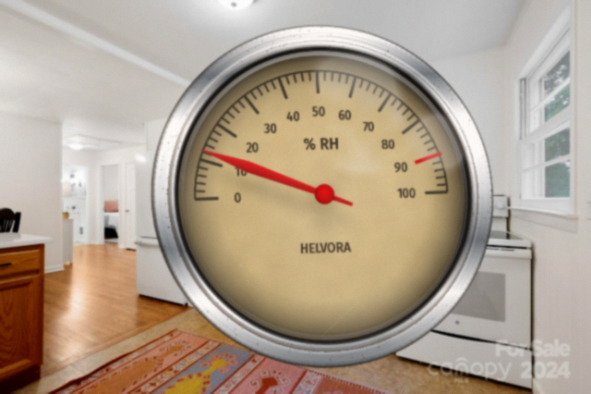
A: **12** %
